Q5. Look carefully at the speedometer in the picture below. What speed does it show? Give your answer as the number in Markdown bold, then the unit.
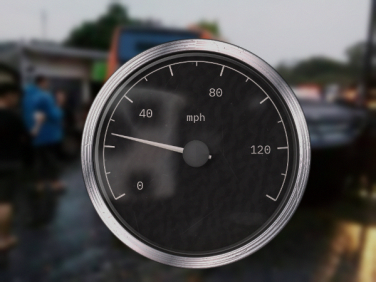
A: **25** mph
